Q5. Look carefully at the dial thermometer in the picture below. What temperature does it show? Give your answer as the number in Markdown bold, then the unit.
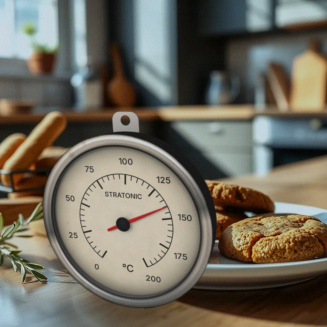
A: **140** °C
